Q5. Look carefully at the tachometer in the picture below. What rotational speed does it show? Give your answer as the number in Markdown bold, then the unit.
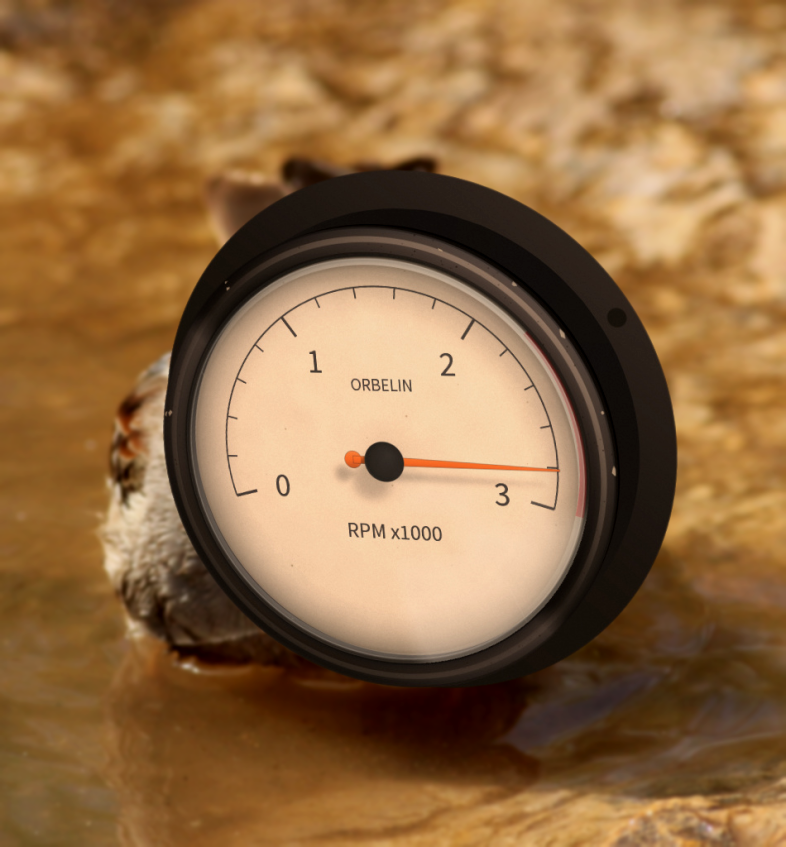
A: **2800** rpm
